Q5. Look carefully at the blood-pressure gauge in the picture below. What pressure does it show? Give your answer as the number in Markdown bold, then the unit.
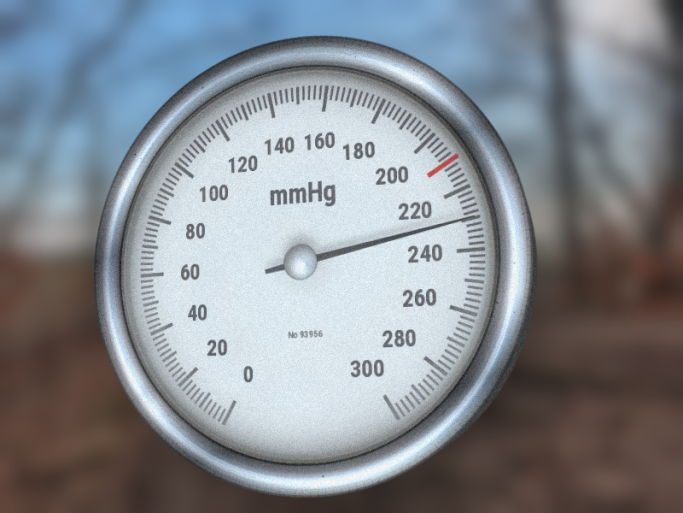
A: **230** mmHg
